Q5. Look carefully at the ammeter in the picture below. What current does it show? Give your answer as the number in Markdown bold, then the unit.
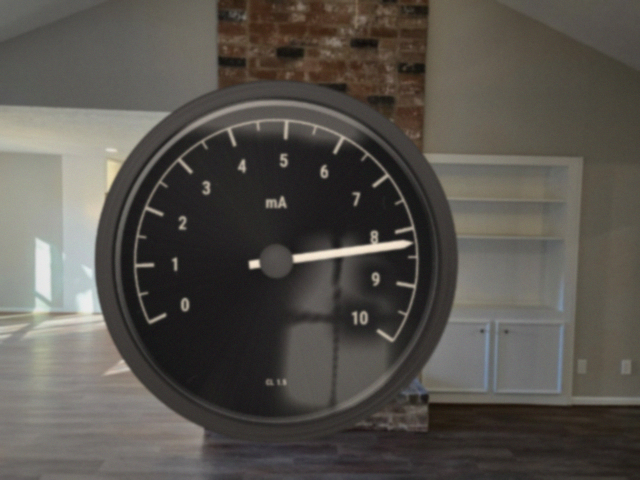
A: **8.25** mA
